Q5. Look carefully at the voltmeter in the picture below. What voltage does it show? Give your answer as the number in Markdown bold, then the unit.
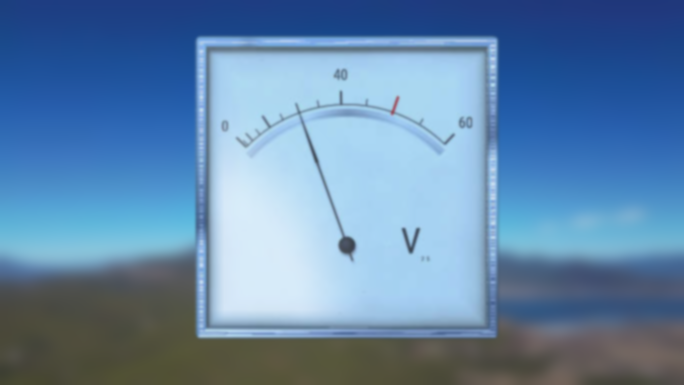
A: **30** V
